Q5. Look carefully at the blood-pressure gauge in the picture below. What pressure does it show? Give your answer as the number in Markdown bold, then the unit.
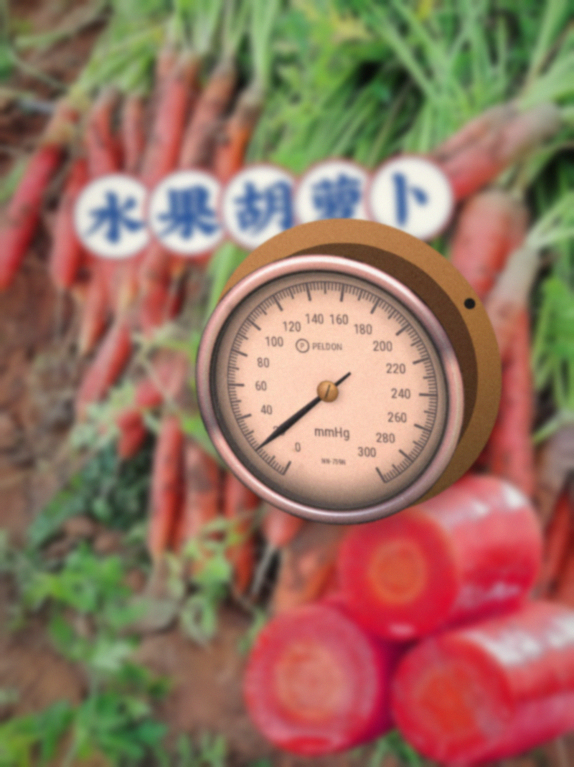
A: **20** mmHg
